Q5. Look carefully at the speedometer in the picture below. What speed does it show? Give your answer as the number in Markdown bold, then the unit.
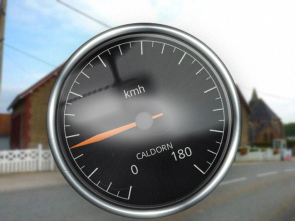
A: **35** km/h
